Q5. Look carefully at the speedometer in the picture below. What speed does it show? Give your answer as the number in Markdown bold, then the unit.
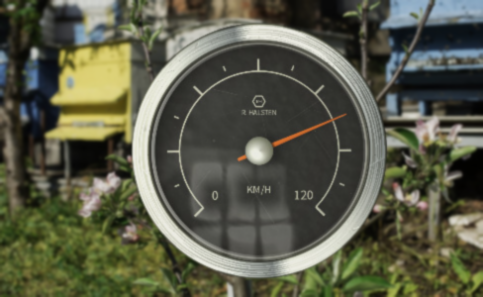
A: **90** km/h
